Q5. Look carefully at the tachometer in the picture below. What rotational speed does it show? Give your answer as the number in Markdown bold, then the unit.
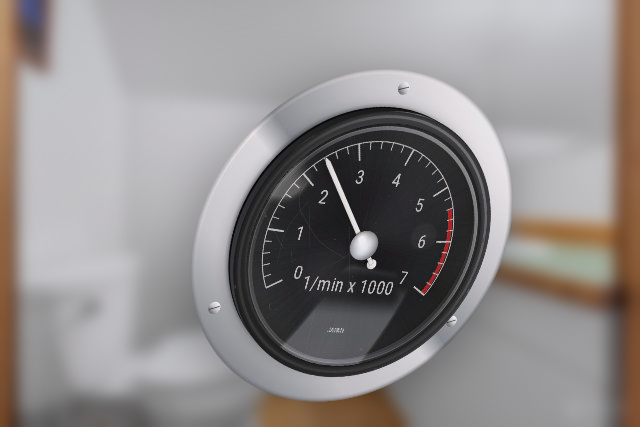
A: **2400** rpm
